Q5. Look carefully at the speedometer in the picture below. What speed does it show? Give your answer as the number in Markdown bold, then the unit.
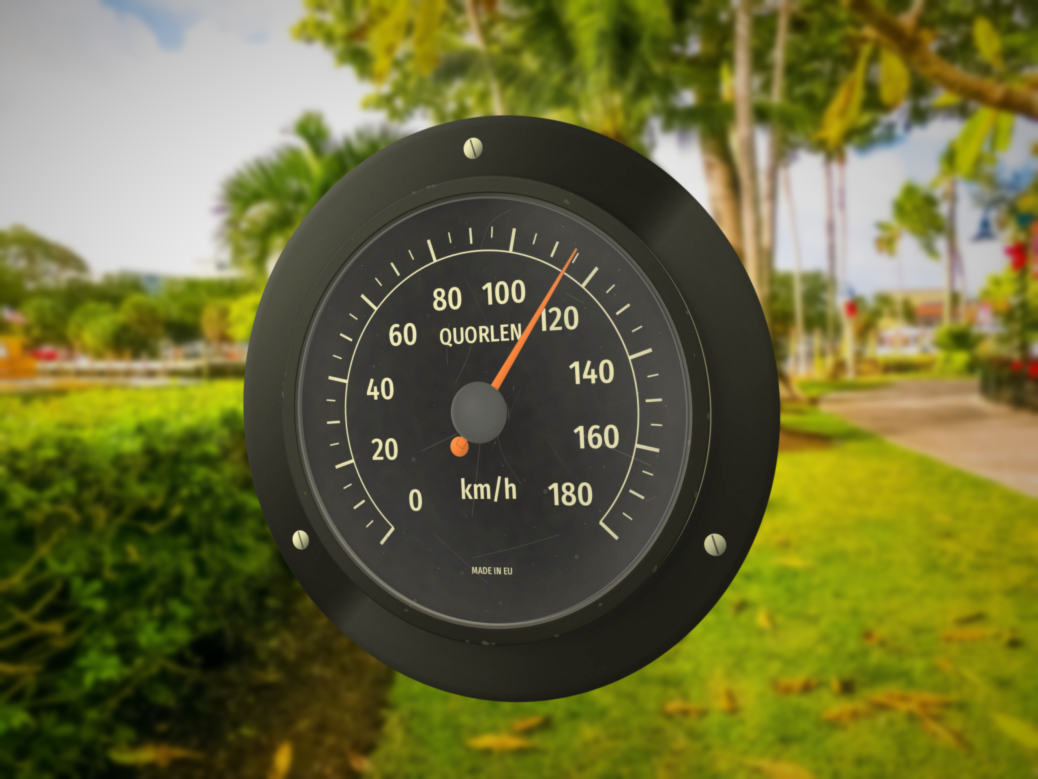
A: **115** km/h
